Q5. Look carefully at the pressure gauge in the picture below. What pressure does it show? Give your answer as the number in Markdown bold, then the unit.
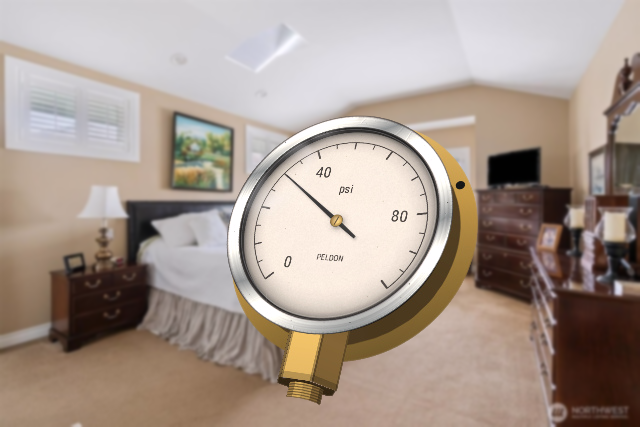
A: **30** psi
